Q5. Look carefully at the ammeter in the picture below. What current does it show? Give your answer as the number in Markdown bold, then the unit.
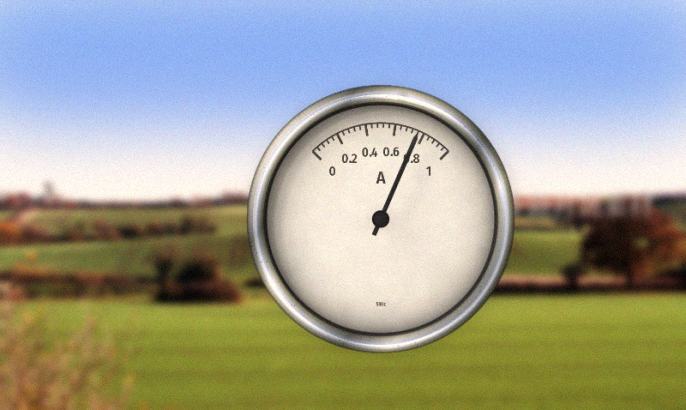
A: **0.76** A
